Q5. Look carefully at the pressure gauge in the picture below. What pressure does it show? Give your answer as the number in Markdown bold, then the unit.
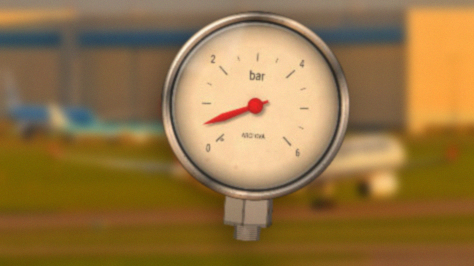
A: **0.5** bar
